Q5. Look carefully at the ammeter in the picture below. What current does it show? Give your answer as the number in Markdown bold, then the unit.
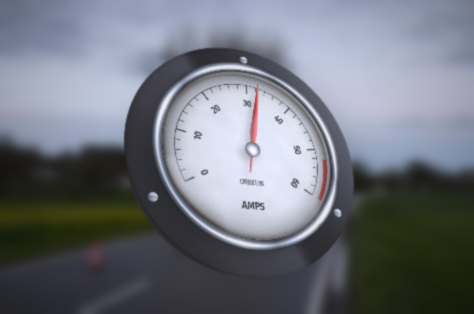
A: **32** A
